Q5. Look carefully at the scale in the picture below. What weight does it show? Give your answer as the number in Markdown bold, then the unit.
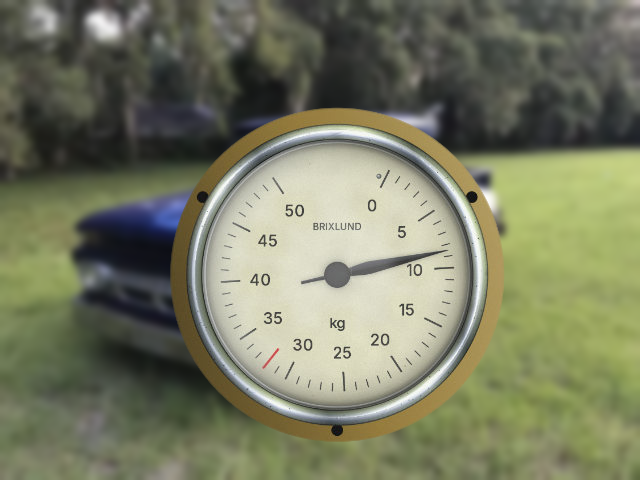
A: **8.5** kg
